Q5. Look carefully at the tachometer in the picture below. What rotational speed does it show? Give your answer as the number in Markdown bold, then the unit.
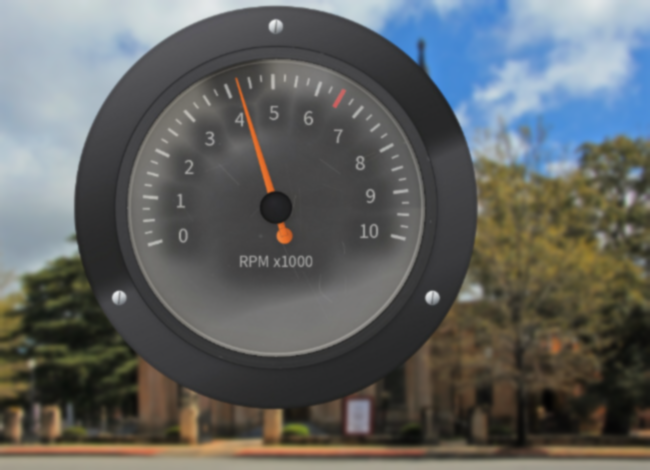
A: **4250** rpm
